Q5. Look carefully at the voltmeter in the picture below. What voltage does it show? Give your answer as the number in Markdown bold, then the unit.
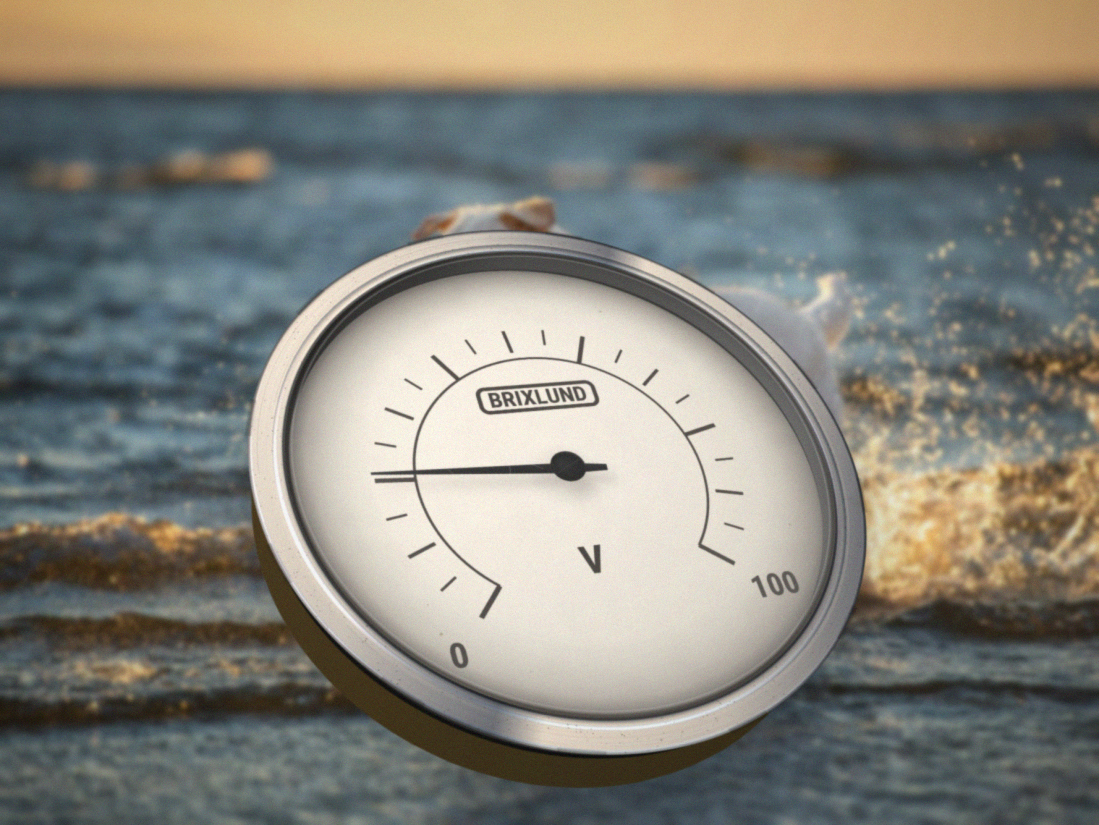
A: **20** V
